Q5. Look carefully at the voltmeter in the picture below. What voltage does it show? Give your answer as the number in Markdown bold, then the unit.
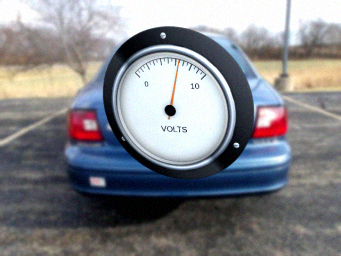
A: **6.5** V
